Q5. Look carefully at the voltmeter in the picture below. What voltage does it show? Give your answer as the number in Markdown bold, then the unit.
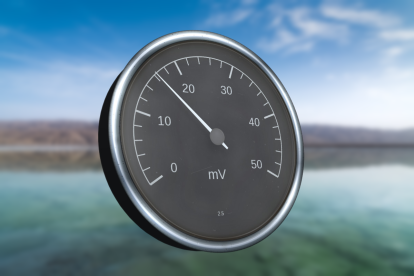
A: **16** mV
